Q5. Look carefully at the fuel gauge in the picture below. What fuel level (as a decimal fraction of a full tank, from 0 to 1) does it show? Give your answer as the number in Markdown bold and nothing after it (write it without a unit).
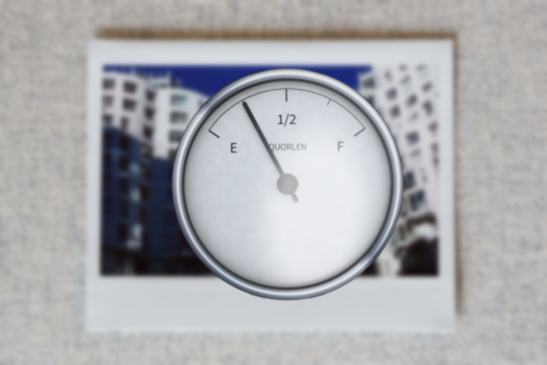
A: **0.25**
